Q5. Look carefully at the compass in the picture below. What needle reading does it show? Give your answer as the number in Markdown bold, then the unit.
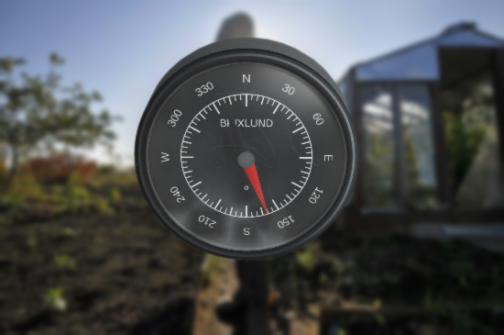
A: **160** °
